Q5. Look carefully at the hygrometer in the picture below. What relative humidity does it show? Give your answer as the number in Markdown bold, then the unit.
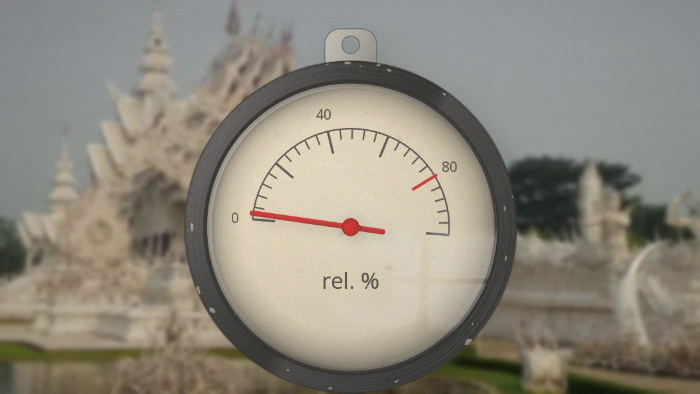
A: **2** %
